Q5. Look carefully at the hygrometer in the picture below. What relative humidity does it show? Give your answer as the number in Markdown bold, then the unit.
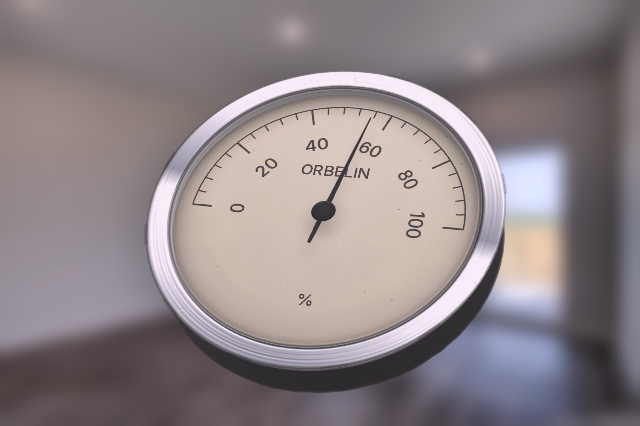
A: **56** %
